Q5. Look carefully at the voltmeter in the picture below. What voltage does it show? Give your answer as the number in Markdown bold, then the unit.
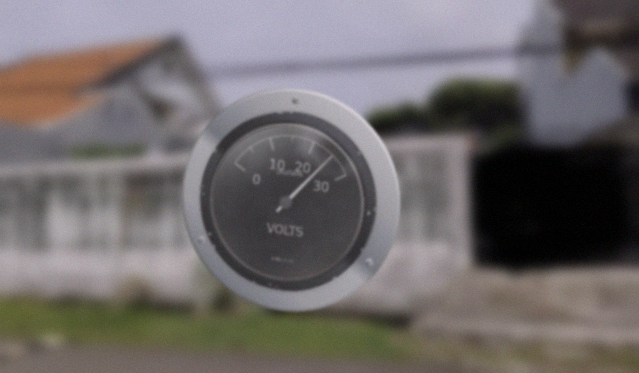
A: **25** V
